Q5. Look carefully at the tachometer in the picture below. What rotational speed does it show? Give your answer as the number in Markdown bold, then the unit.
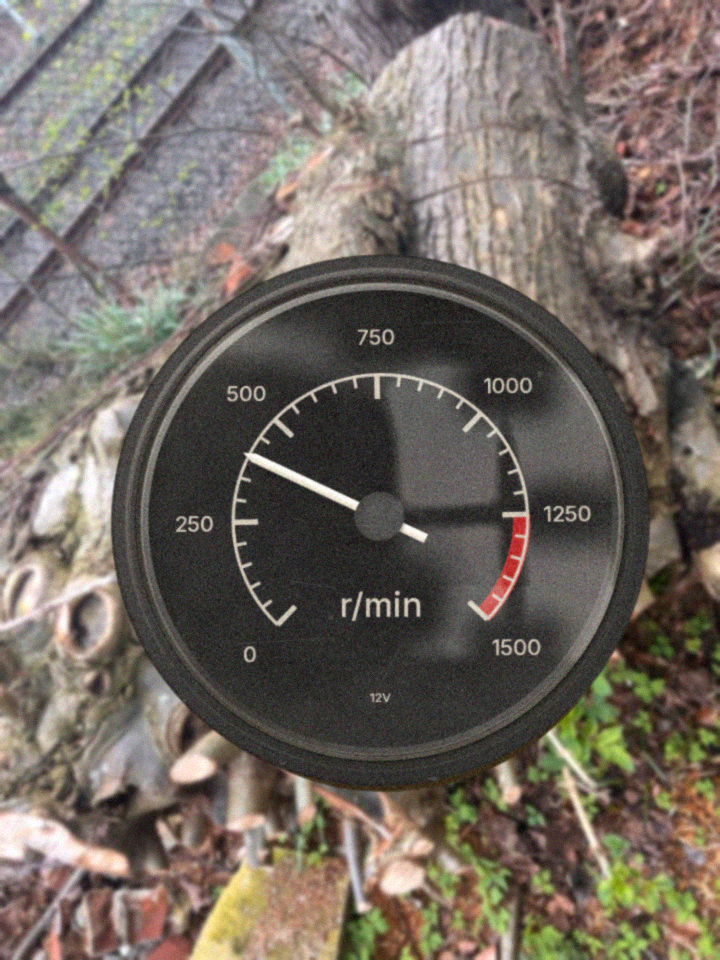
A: **400** rpm
